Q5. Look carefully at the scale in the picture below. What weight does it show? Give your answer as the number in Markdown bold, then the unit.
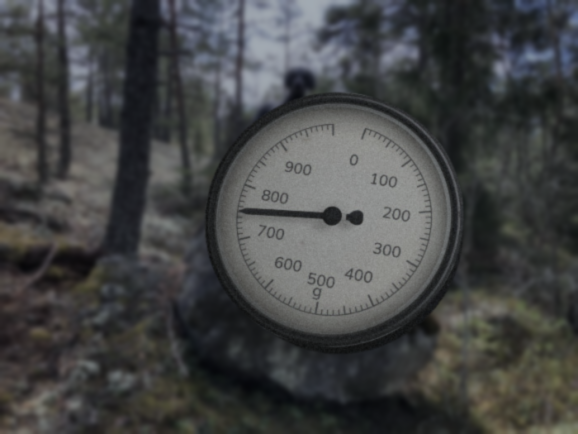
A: **750** g
